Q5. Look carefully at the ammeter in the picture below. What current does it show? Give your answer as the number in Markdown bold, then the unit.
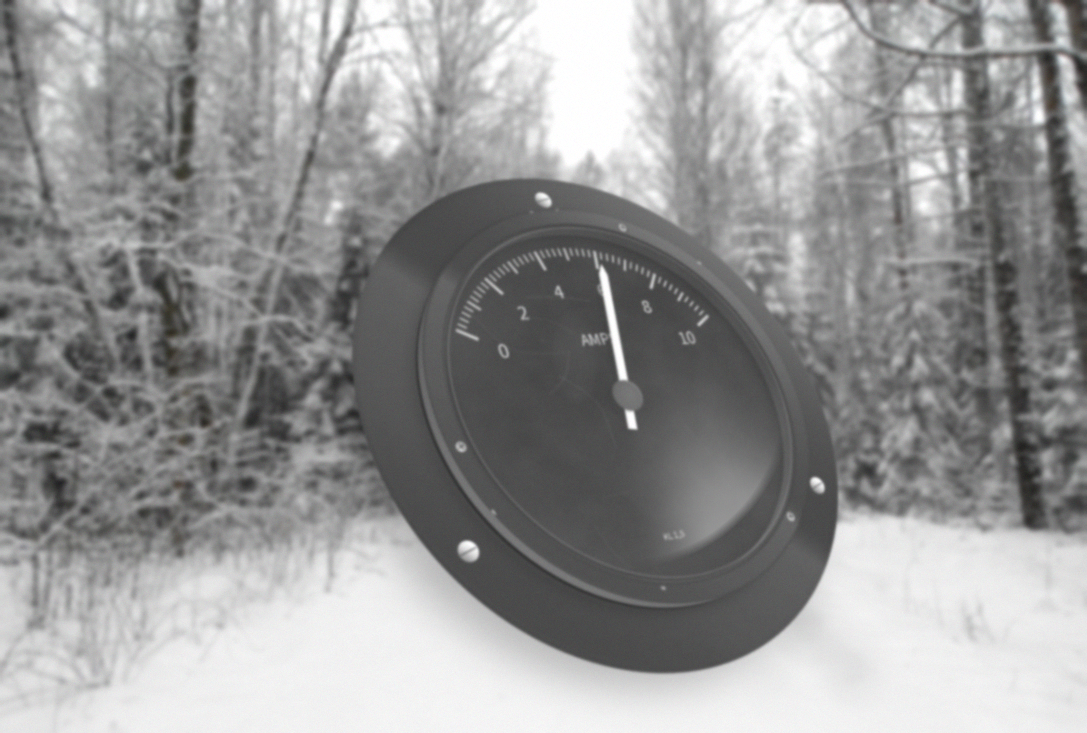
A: **6** A
